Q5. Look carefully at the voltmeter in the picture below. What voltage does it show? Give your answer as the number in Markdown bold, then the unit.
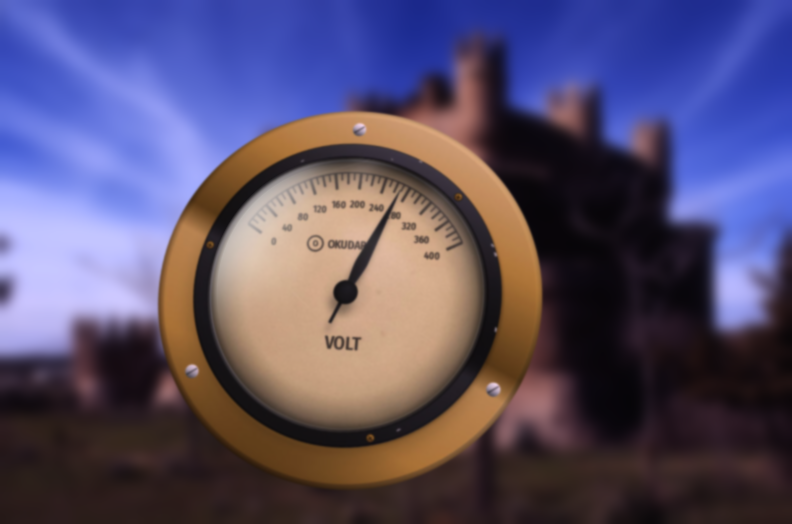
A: **270** V
